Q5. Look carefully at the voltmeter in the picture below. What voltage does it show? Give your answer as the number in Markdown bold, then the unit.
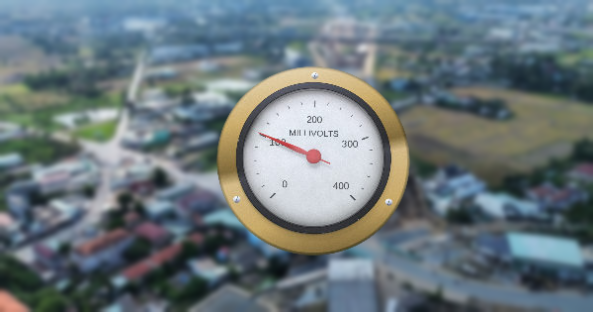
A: **100** mV
